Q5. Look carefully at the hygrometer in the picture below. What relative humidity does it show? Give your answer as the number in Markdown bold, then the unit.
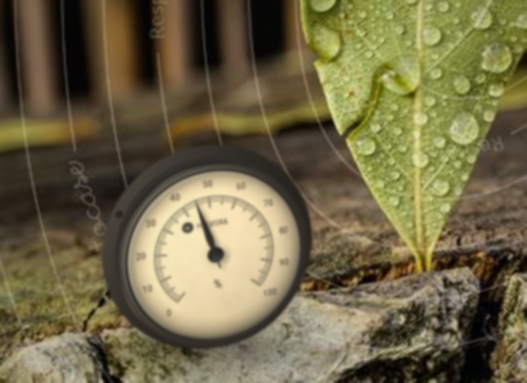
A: **45** %
